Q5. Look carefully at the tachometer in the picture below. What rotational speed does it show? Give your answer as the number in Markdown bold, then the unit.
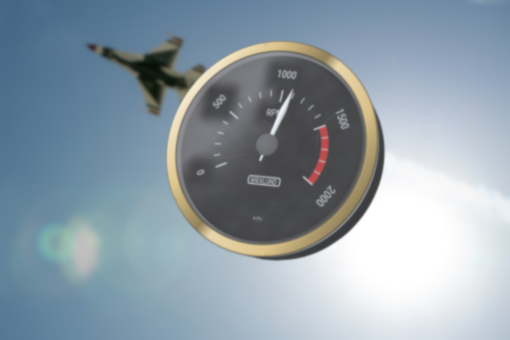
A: **1100** rpm
